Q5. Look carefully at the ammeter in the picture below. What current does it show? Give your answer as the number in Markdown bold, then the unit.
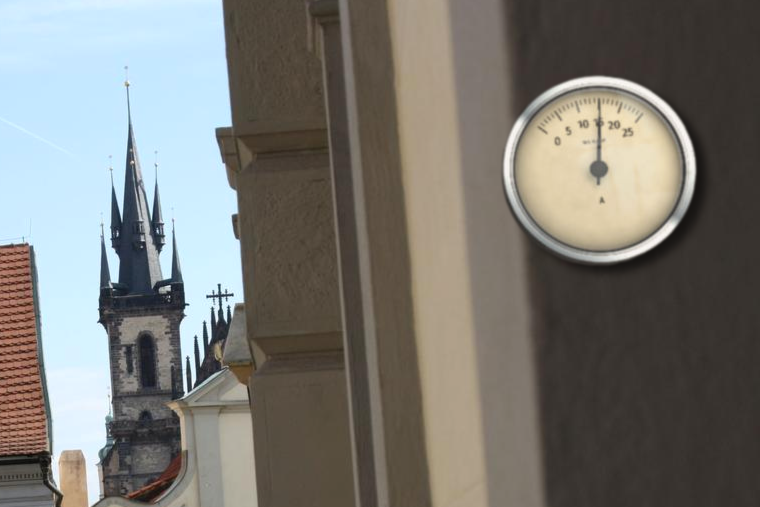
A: **15** A
